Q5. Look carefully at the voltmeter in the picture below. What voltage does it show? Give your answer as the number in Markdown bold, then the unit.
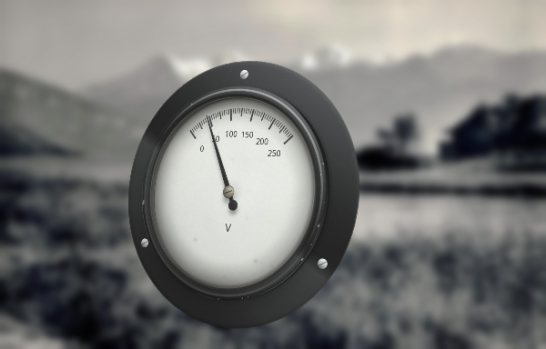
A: **50** V
